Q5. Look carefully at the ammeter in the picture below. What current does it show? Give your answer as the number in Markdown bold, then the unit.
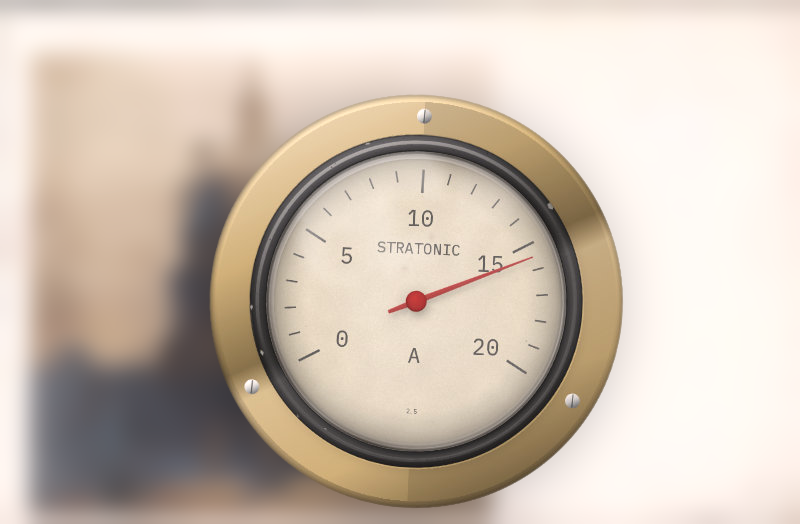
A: **15.5** A
